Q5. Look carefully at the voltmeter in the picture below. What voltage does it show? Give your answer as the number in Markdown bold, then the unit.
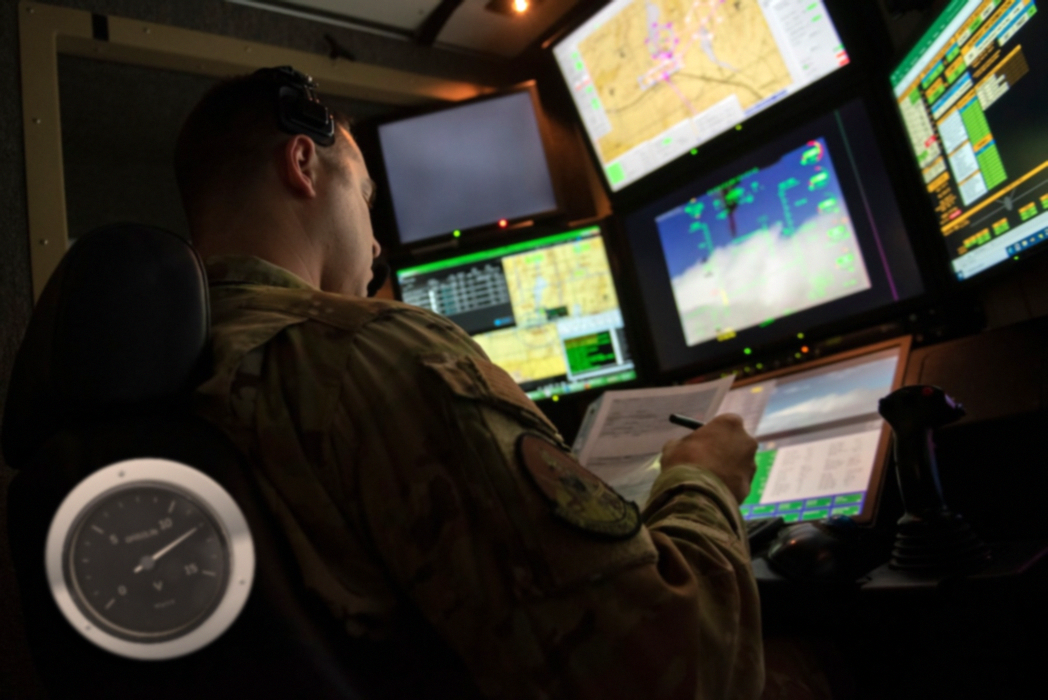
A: **12** V
